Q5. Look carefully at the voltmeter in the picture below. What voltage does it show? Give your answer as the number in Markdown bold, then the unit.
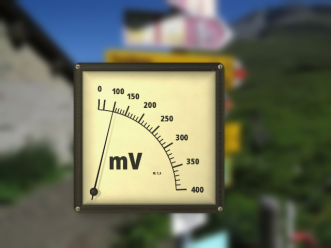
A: **100** mV
